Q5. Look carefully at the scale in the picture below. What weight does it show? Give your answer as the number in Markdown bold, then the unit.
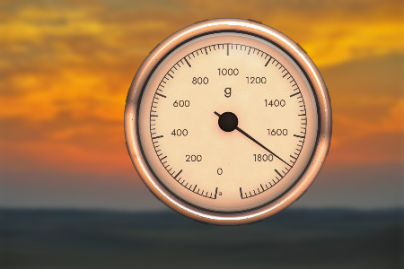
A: **1740** g
